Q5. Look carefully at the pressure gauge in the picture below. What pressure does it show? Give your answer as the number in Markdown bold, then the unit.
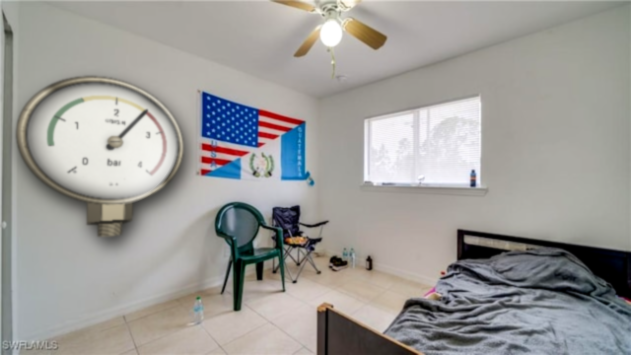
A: **2.5** bar
